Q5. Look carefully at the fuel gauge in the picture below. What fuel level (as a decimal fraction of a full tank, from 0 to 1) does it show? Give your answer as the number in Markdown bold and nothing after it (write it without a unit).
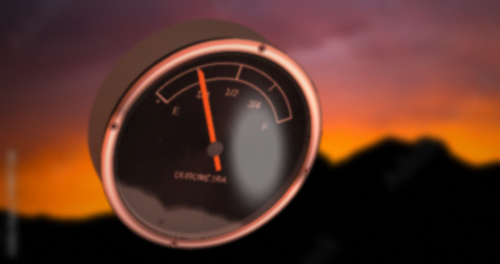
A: **0.25**
